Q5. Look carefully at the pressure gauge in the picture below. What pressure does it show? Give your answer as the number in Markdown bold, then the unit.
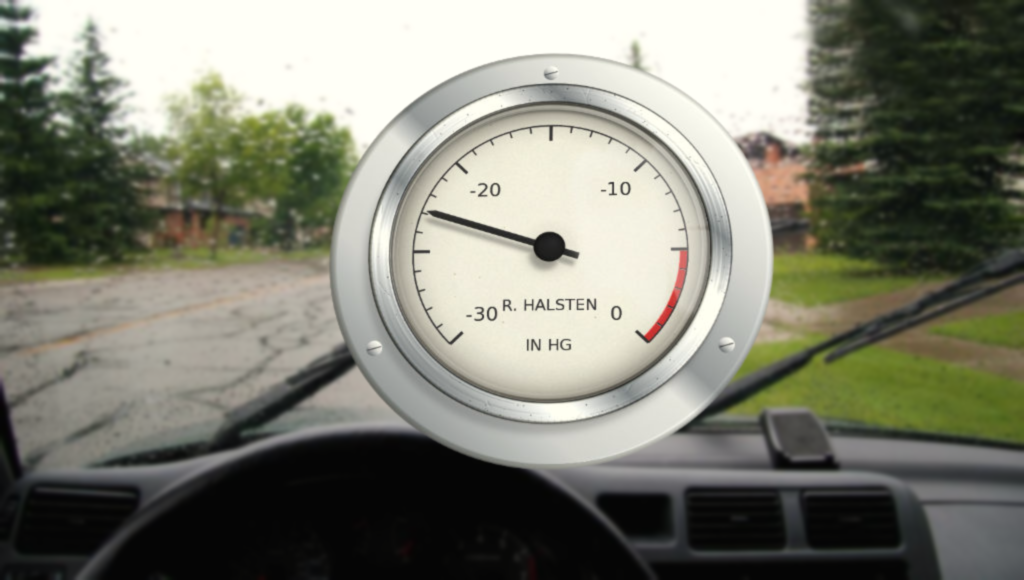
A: **-23** inHg
